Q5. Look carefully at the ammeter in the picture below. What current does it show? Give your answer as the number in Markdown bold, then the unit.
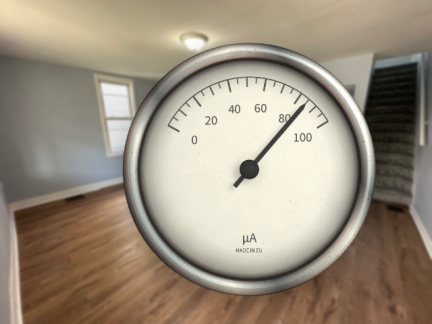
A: **85** µA
